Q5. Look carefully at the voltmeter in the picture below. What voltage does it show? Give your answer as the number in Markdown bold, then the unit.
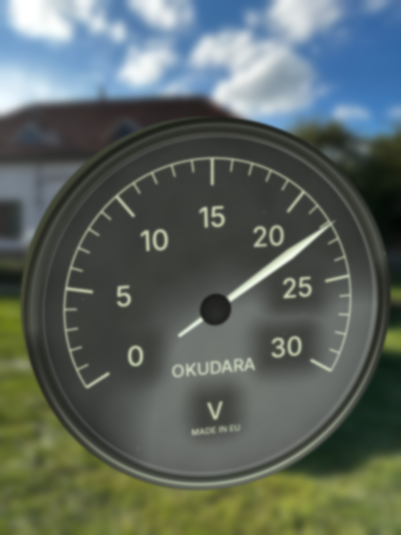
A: **22** V
